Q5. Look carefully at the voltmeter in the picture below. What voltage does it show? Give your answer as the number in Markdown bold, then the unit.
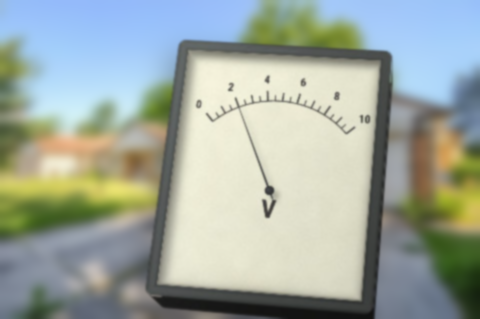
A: **2** V
